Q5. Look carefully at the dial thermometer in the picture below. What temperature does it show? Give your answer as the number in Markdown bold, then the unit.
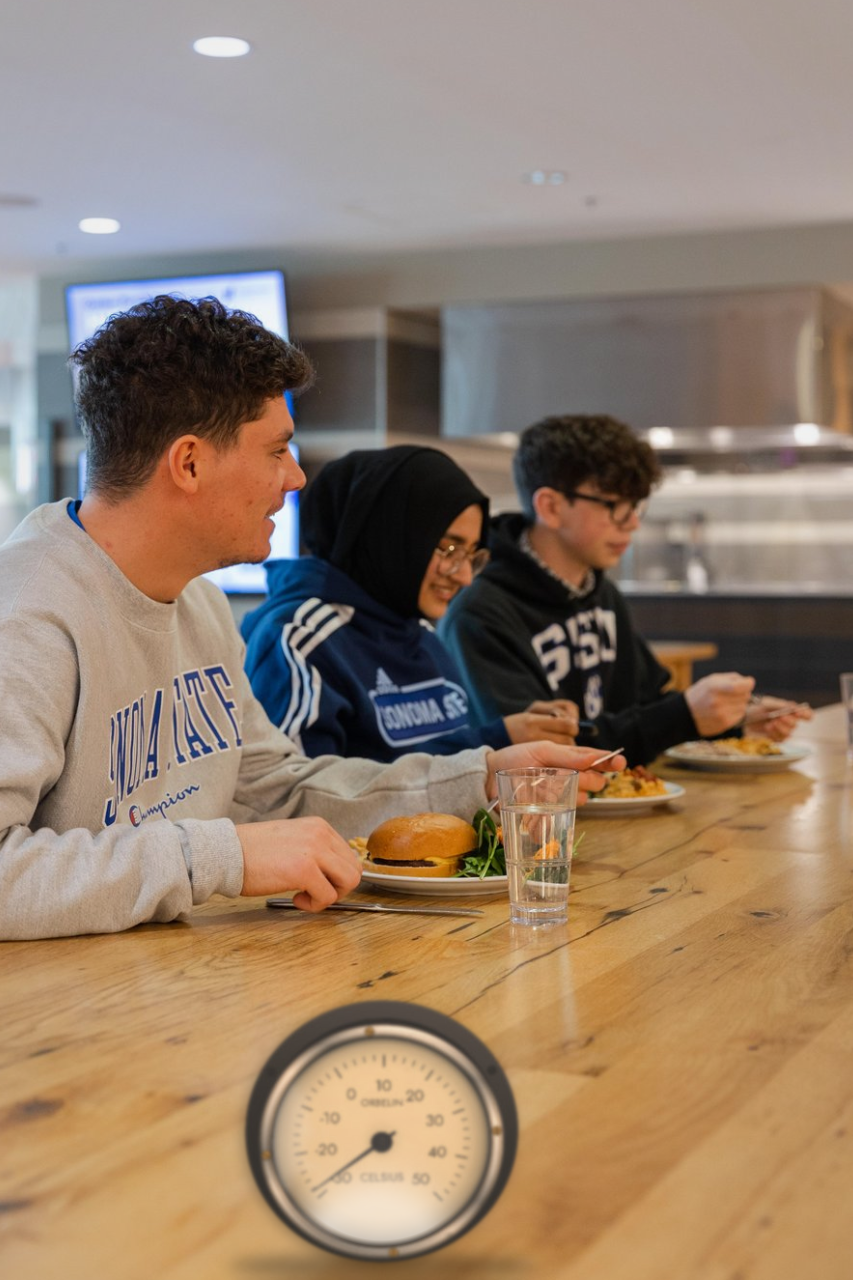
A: **-28** °C
